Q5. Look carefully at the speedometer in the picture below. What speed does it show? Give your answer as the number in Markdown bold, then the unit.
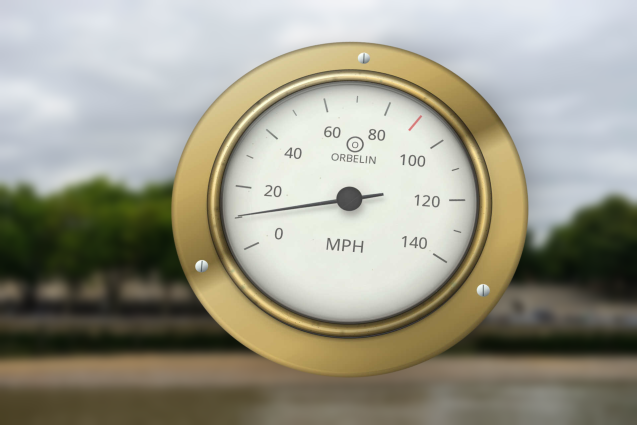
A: **10** mph
